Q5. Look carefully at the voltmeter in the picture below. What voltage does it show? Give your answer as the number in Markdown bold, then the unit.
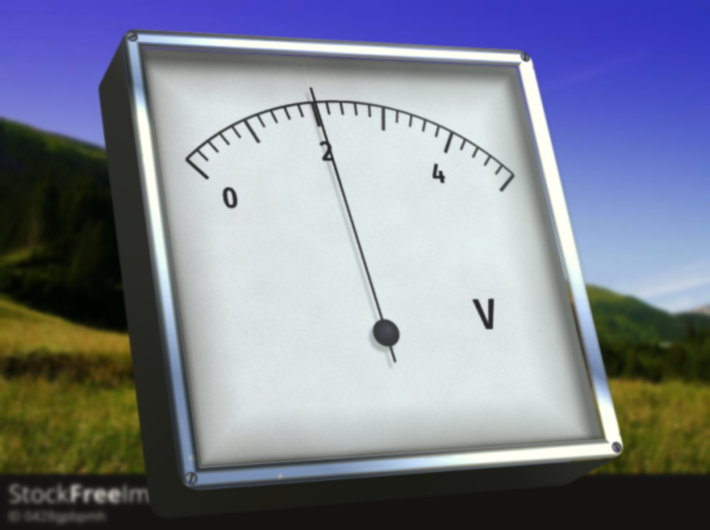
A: **2** V
